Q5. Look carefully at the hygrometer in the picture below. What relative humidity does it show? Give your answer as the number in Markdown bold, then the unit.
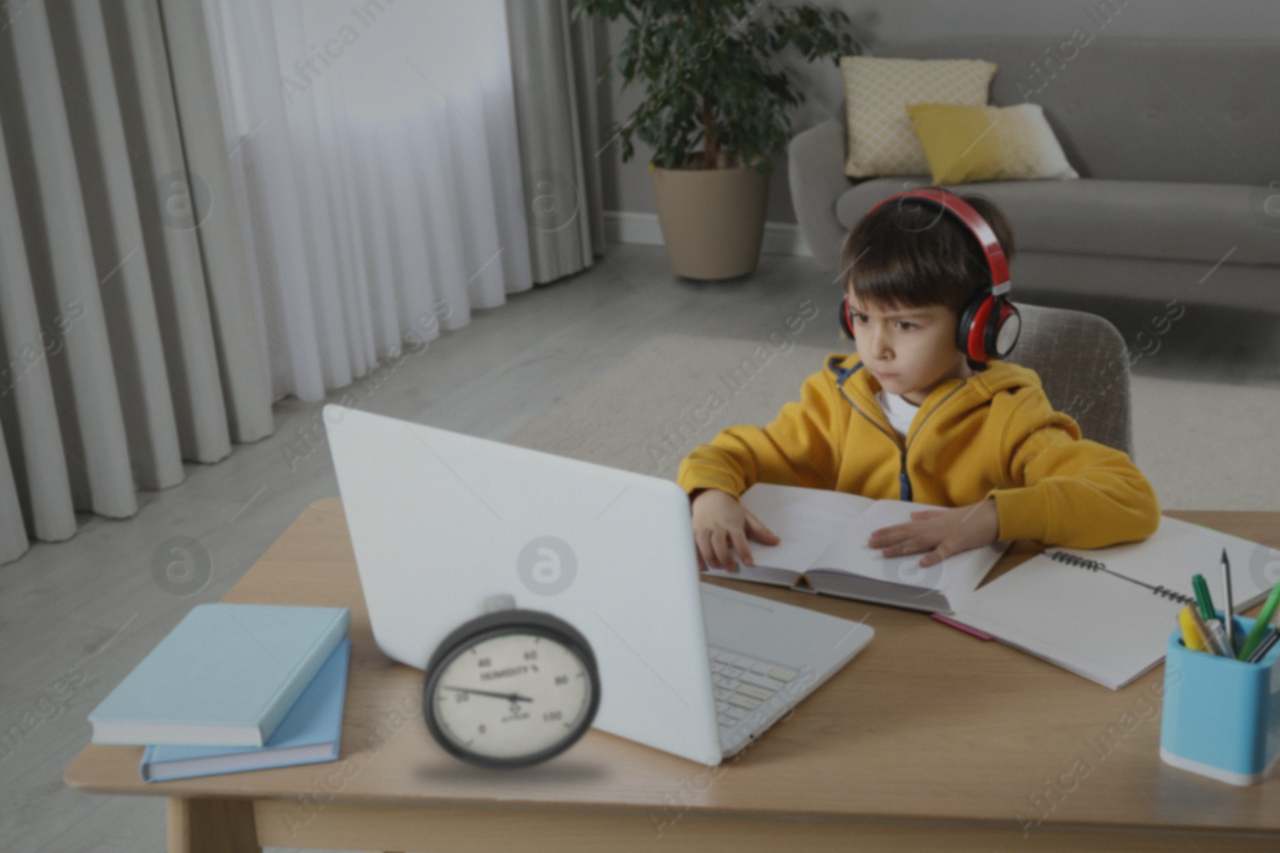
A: **25** %
